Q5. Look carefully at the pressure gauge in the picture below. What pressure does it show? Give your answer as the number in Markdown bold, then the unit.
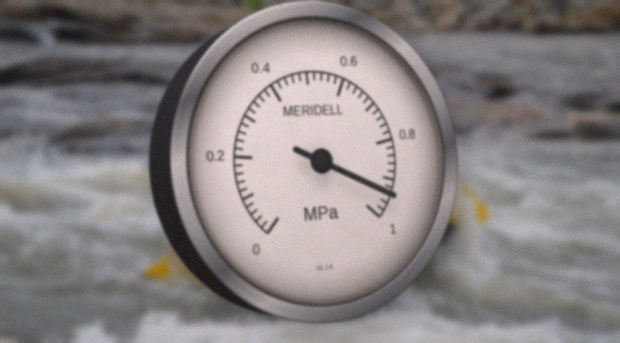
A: **0.94** MPa
